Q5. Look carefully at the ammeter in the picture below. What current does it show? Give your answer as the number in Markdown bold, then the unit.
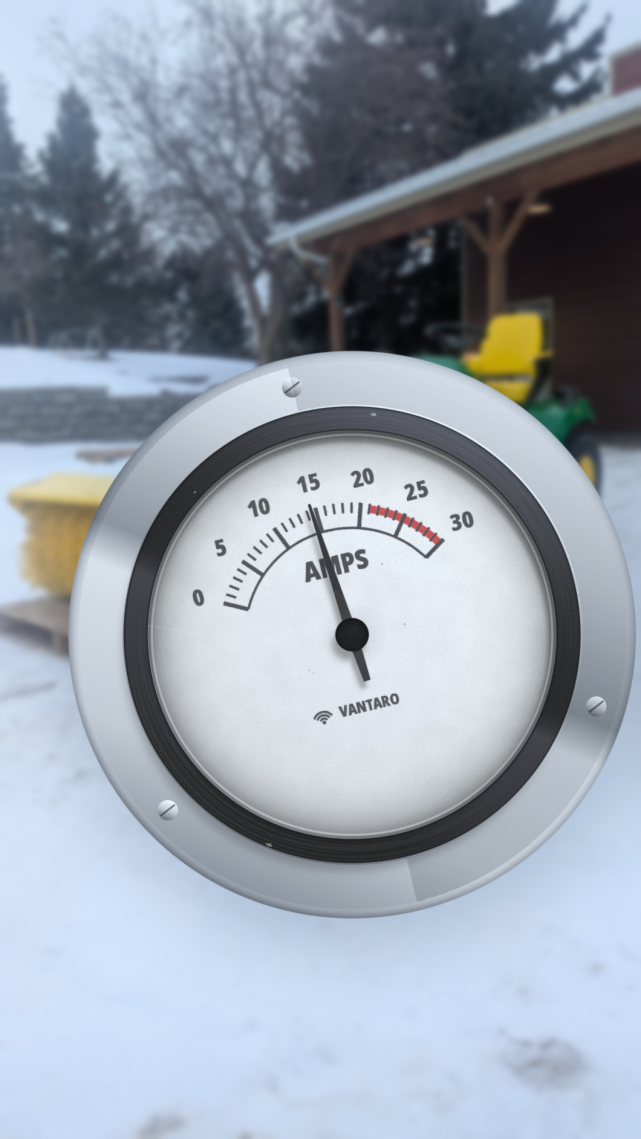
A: **14.5** A
